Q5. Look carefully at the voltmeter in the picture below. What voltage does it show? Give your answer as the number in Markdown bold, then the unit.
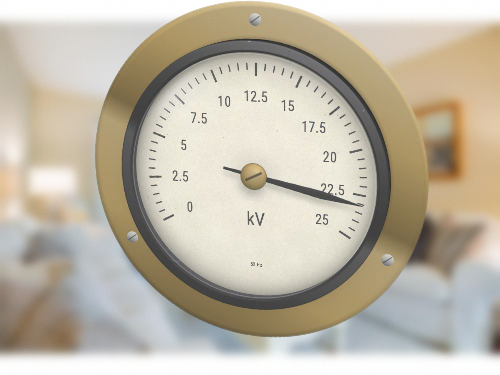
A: **23** kV
